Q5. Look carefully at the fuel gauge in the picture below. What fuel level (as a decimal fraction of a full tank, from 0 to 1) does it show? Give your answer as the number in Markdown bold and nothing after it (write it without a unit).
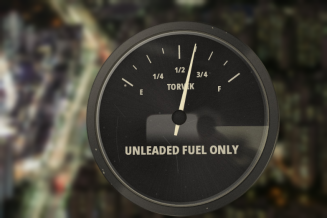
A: **0.625**
